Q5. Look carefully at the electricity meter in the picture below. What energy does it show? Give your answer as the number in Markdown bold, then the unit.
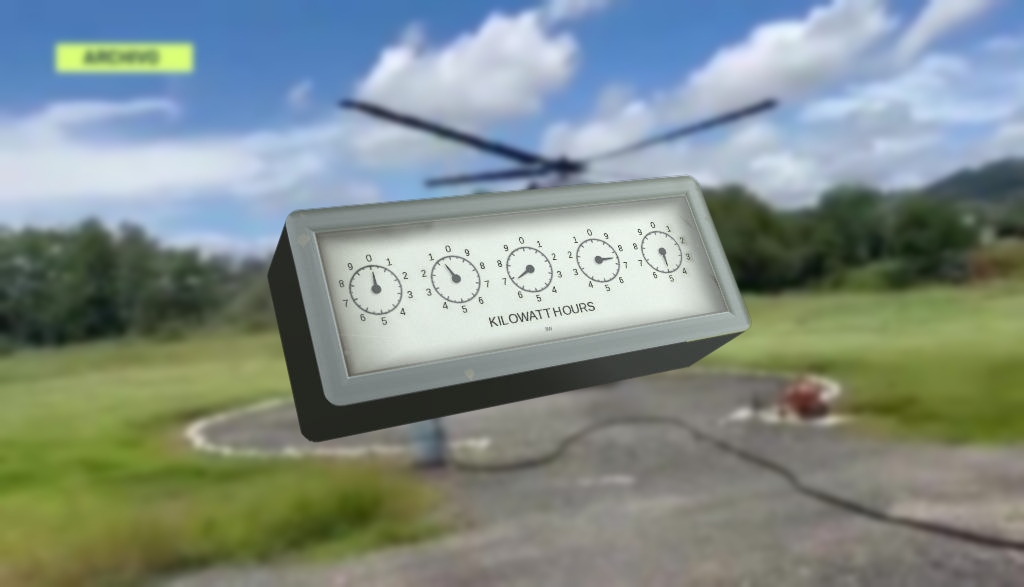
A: **675** kWh
